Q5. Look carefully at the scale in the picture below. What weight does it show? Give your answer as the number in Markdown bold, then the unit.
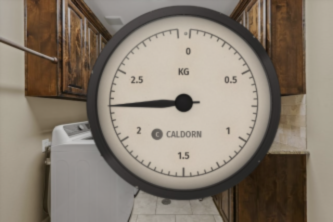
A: **2.25** kg
